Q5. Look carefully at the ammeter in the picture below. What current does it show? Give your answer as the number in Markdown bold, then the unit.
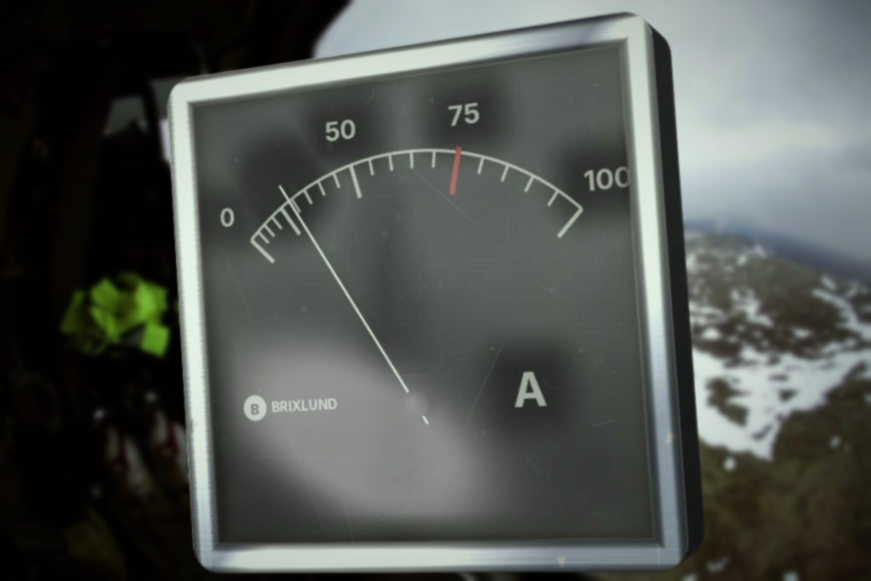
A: **30** A
